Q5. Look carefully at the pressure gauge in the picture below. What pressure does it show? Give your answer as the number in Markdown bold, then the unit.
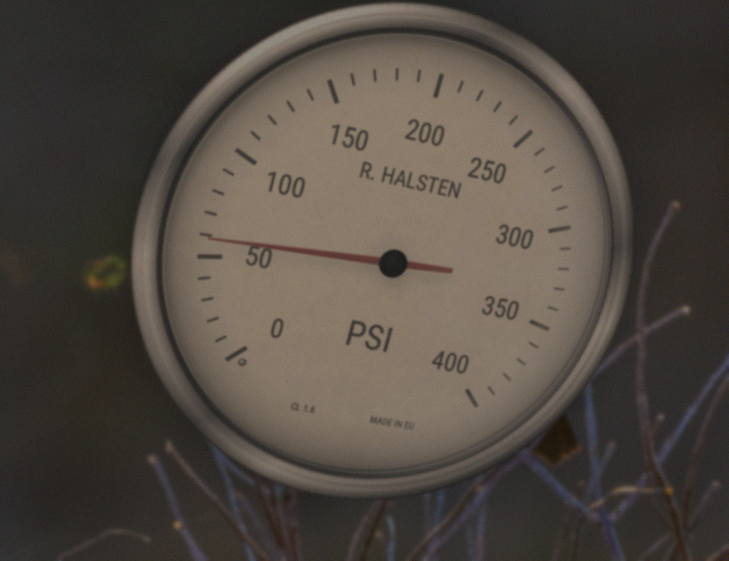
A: **60** psi
